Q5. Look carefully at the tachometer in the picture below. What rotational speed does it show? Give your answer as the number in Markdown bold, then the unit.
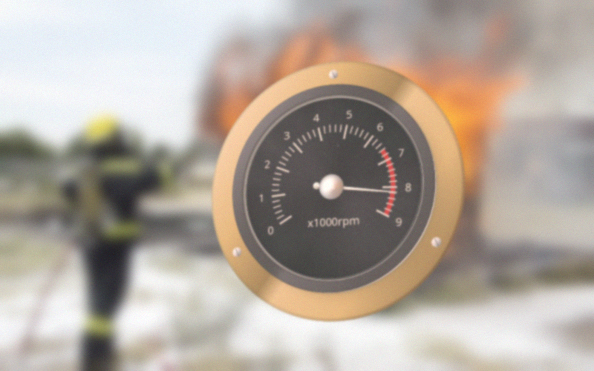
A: **8200** rpm
